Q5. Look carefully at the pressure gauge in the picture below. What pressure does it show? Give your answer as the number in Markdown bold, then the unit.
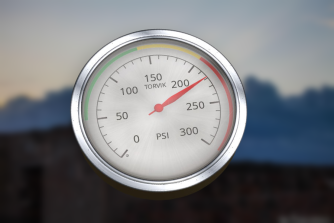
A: **220** psi
